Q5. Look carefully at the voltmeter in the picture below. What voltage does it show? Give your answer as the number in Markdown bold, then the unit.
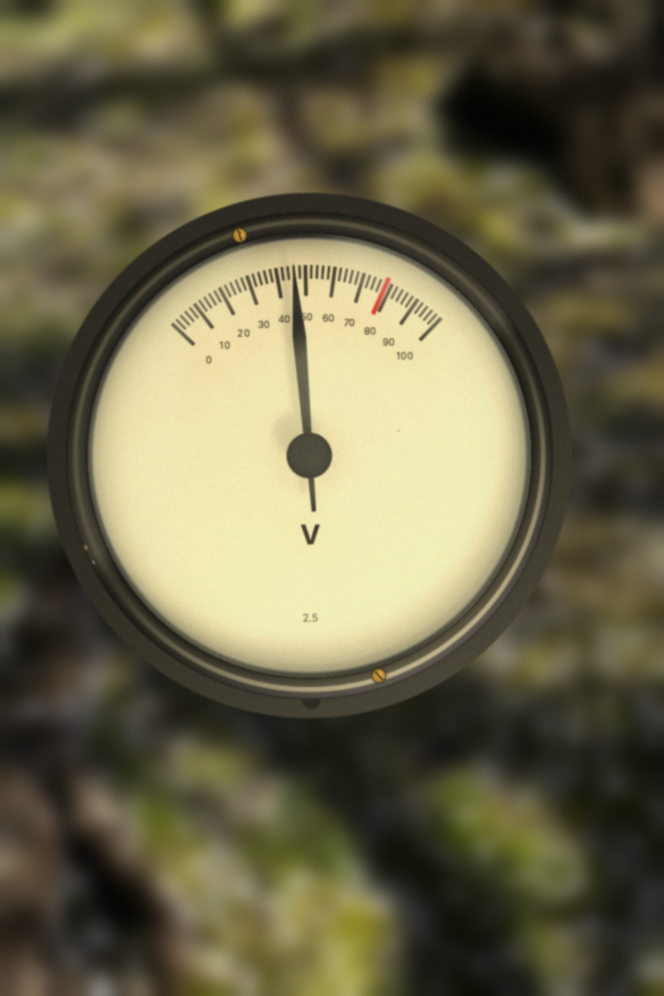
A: **46** V
